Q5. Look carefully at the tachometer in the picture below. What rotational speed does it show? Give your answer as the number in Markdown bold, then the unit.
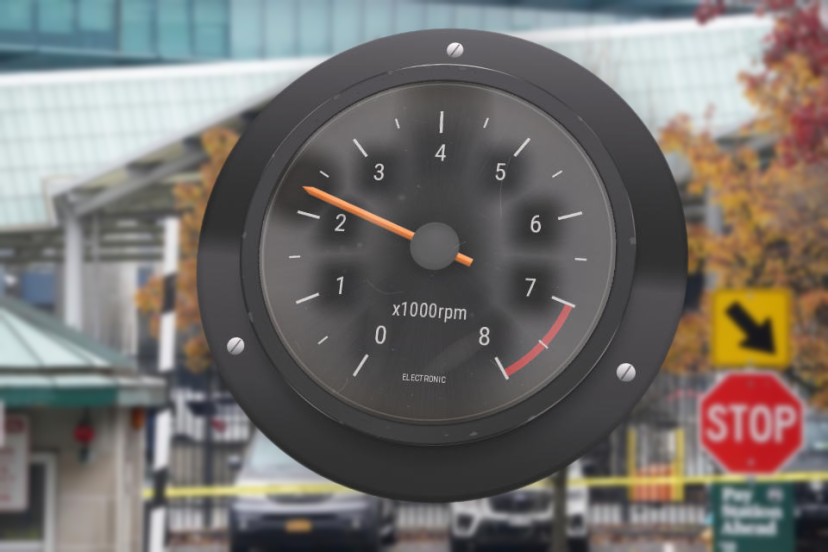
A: **2250** rpm
